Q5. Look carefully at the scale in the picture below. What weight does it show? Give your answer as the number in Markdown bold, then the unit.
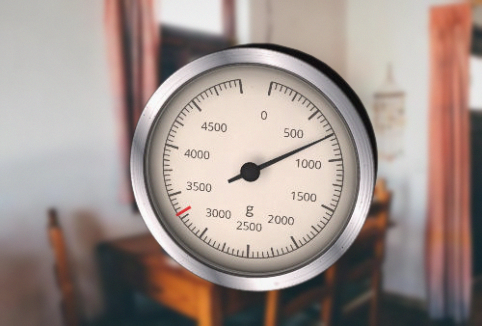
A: **750** g
